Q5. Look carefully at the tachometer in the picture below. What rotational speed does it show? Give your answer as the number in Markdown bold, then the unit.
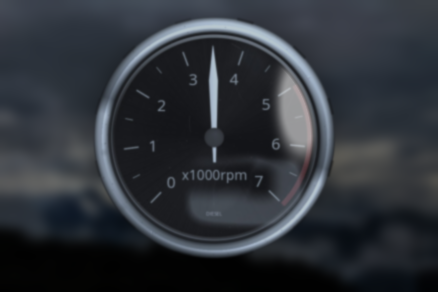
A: **3500** rpm
